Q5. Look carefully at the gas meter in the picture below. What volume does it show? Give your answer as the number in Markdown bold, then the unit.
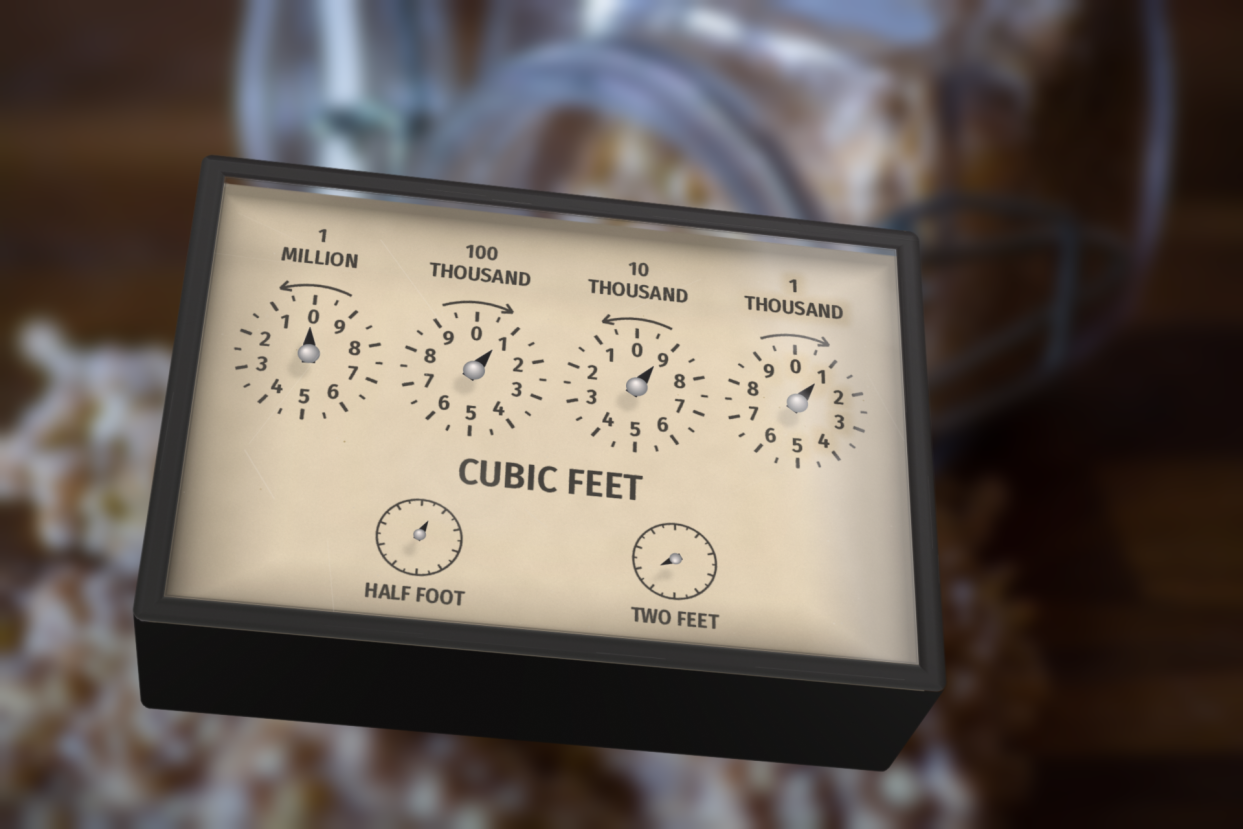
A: **9100** ft³
